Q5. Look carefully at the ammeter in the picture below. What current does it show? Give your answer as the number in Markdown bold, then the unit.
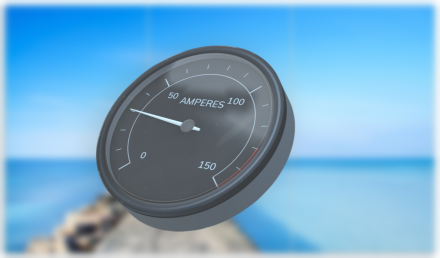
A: **30** A
